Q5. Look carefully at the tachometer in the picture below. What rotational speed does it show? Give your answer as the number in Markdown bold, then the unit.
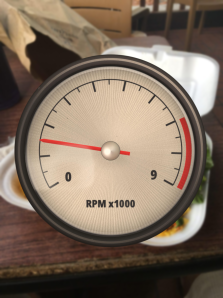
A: **1500** rpm
